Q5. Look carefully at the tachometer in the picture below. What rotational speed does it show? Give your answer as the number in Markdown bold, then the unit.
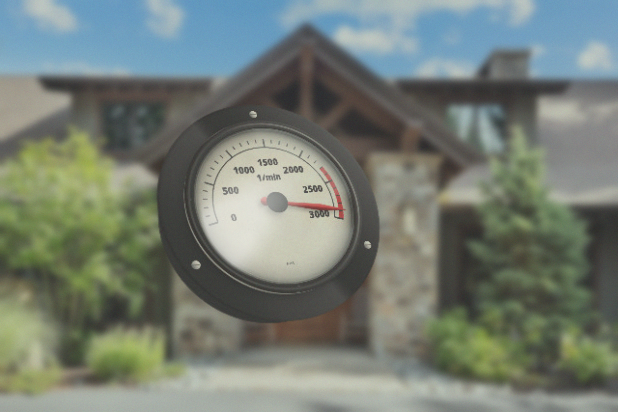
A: **2900** rpm
